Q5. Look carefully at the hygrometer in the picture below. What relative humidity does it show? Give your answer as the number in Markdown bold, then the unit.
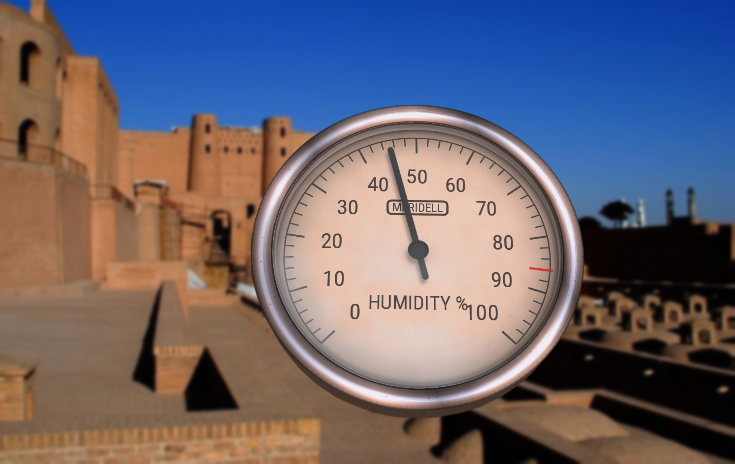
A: **45** %
